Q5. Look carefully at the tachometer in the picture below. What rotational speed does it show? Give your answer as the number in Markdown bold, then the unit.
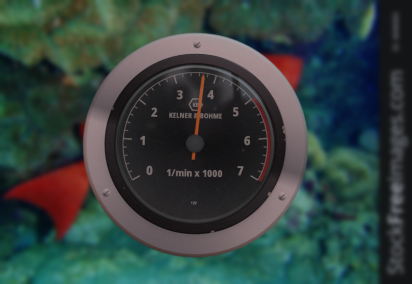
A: **3700** rpm
